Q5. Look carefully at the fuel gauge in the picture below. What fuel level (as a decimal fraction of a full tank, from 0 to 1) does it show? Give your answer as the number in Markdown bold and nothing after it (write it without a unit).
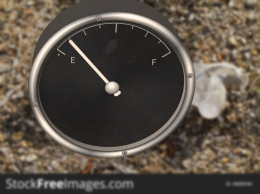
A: **0.125**
